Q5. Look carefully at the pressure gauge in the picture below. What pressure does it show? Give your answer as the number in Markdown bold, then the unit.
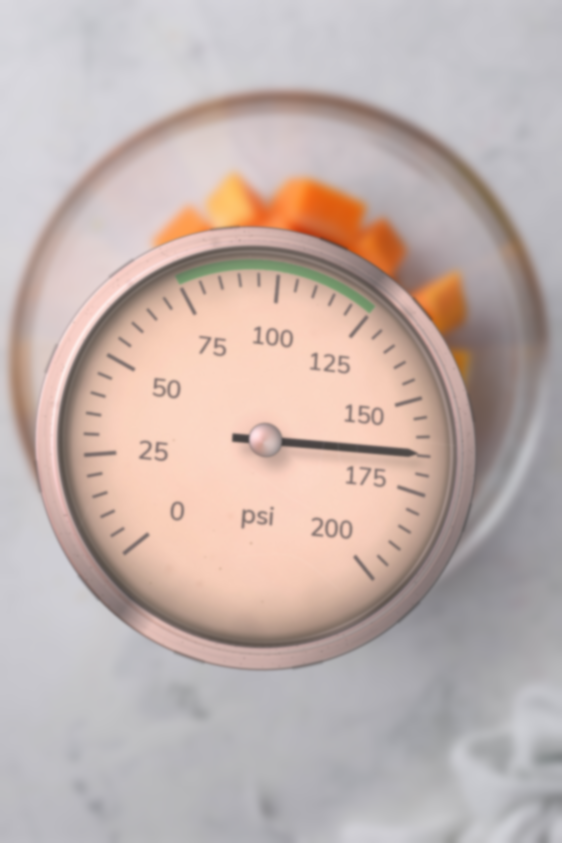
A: **165** psi
